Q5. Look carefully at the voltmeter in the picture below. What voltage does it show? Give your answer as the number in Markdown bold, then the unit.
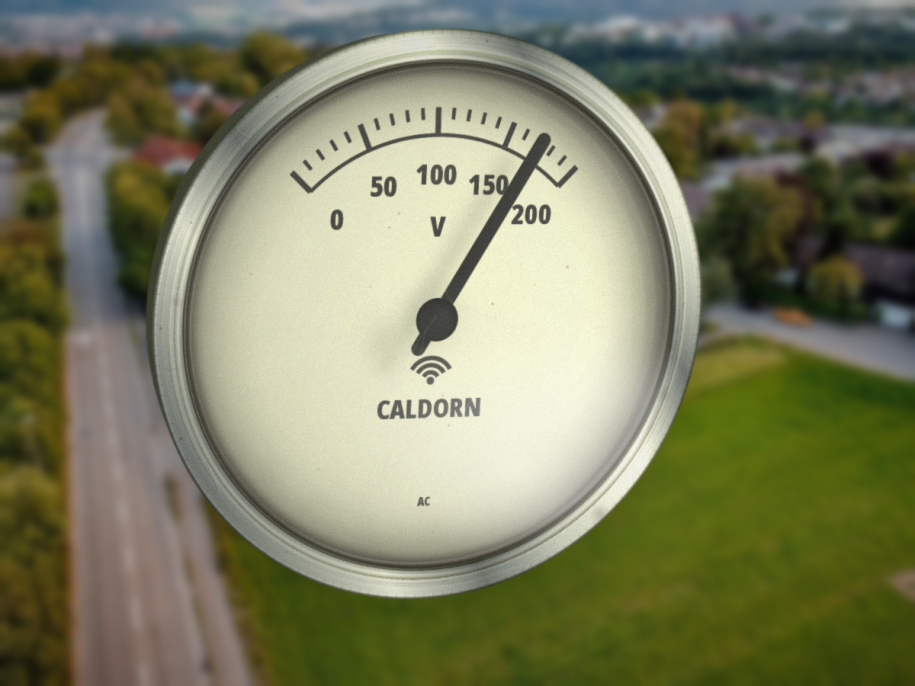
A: **170** V
